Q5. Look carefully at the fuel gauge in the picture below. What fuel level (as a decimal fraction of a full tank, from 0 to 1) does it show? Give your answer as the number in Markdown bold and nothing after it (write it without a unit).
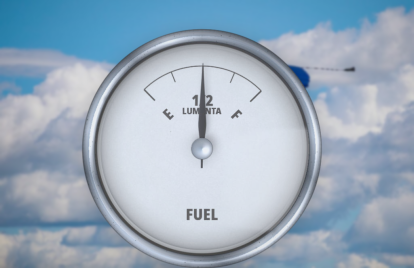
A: **0.5**
